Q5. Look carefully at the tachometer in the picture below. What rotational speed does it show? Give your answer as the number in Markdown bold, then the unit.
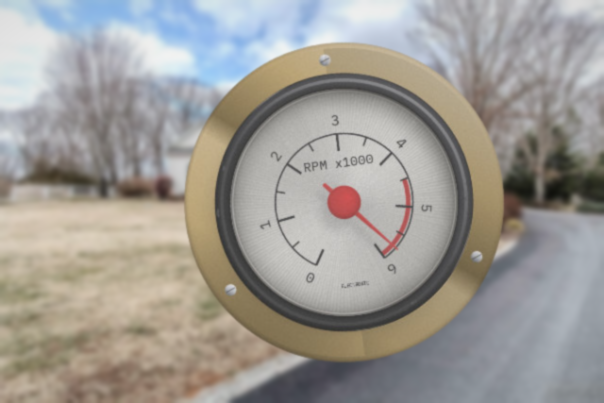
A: **5750** rpm
